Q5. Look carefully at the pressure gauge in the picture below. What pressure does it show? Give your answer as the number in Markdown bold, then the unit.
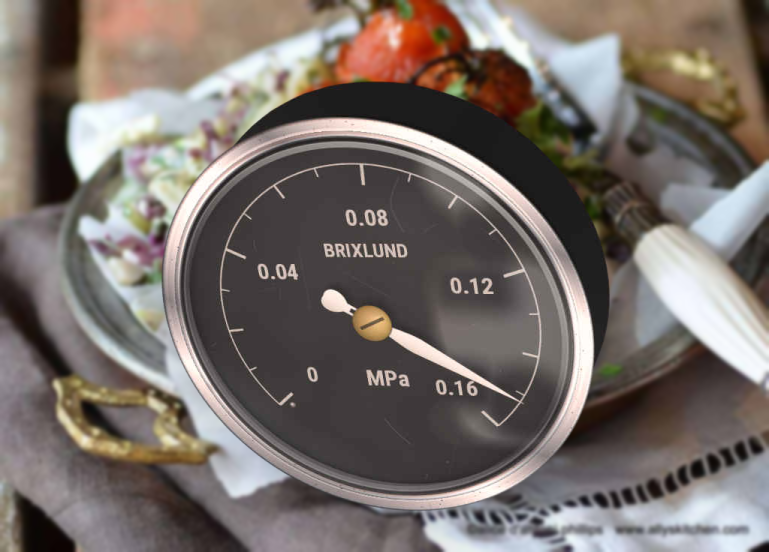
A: **0.15** MPa
